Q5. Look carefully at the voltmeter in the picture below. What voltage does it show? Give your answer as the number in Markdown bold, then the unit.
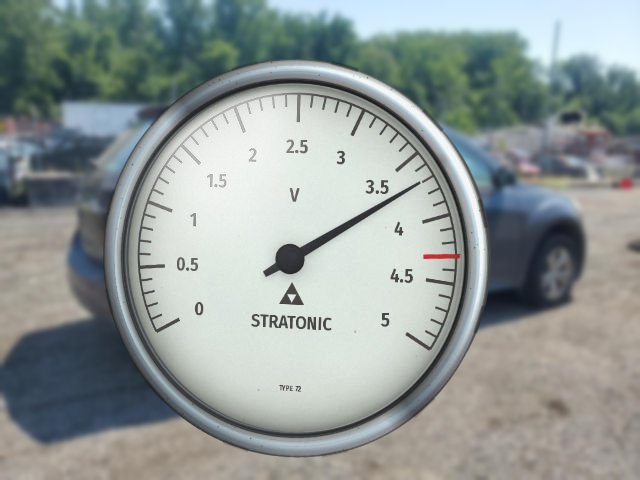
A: **3.7** V
